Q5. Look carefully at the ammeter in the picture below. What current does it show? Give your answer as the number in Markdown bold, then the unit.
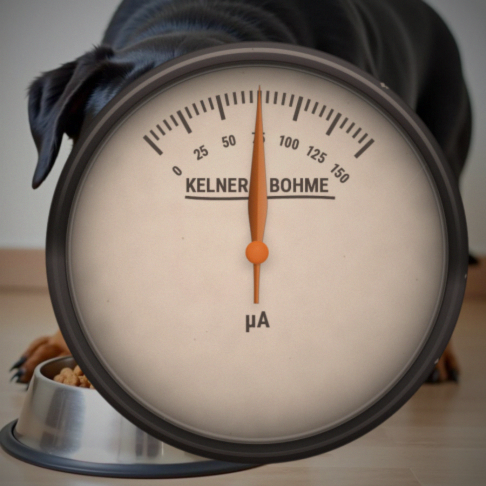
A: **75** µA
